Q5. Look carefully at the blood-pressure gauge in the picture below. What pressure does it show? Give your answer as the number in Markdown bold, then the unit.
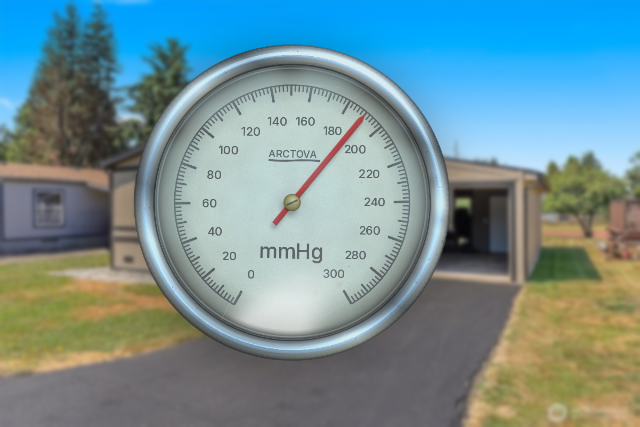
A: **190** mmHg
